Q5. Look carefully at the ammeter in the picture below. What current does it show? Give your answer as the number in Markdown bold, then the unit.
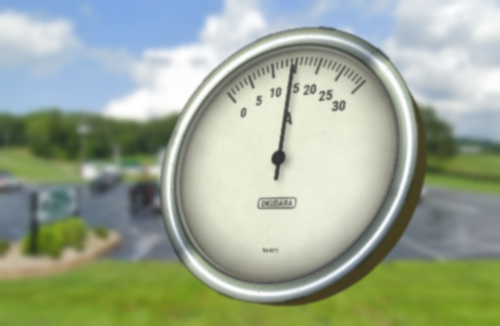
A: **15** A
